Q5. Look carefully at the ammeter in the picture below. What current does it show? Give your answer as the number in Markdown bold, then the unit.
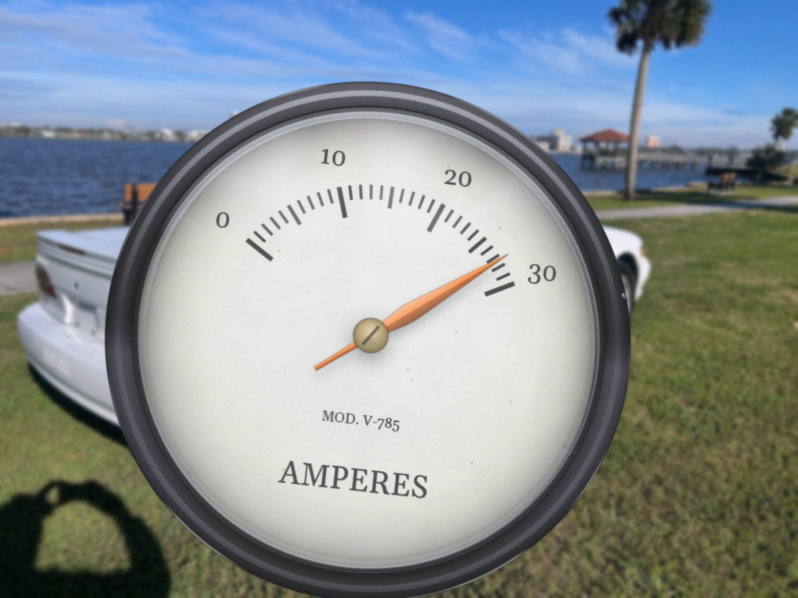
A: **27.5** A
